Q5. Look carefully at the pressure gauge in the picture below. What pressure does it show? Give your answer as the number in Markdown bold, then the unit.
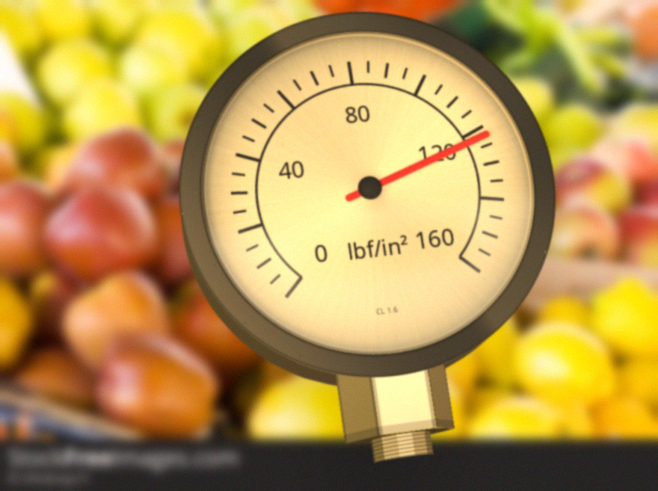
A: **122.5** psi
